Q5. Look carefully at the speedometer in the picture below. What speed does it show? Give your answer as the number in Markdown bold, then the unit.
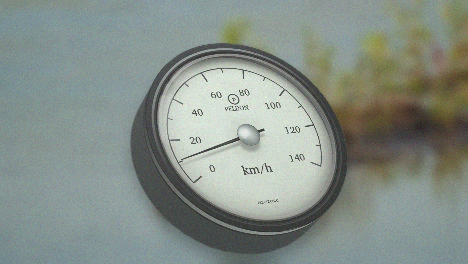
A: **10** km/h
